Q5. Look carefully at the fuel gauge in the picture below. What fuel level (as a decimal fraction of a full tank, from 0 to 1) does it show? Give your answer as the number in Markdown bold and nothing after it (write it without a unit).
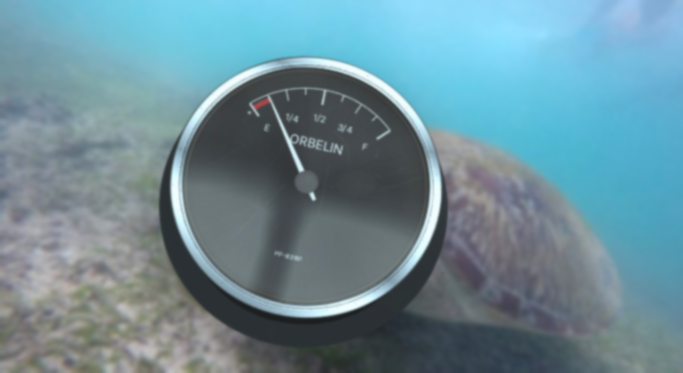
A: **0.125**
